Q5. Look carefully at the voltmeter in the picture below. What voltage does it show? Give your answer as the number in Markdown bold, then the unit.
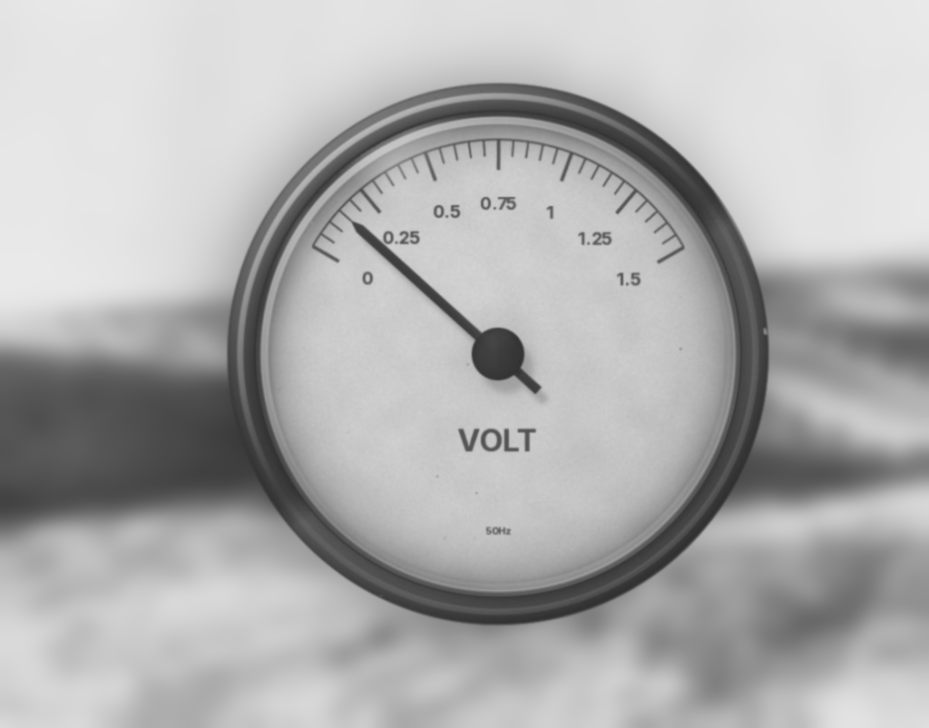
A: **0.15** V
